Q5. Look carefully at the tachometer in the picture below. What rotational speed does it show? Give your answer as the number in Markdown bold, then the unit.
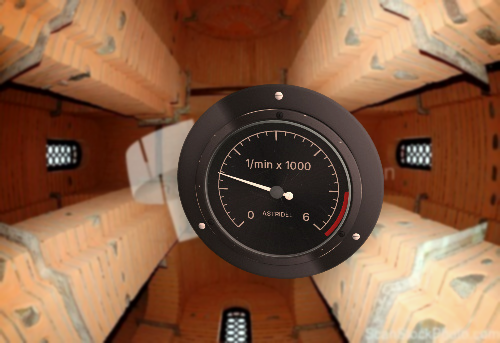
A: **1400** rpm
